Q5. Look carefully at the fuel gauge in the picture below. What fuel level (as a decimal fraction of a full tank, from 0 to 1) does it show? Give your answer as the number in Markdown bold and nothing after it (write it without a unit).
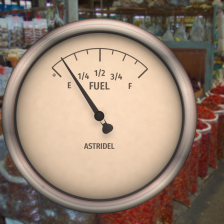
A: **0.125**
